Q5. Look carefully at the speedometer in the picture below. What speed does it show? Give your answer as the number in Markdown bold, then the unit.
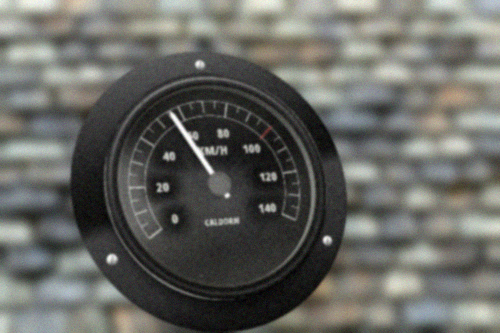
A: **55** km/h
